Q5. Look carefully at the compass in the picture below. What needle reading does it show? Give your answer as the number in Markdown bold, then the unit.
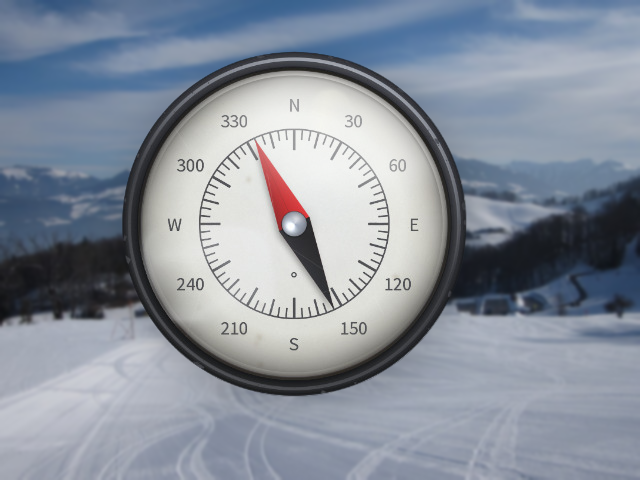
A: **335** °
